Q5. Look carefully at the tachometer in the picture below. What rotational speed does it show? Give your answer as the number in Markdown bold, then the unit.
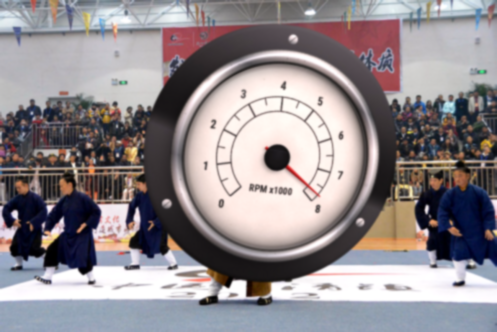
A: **7750** rpm
